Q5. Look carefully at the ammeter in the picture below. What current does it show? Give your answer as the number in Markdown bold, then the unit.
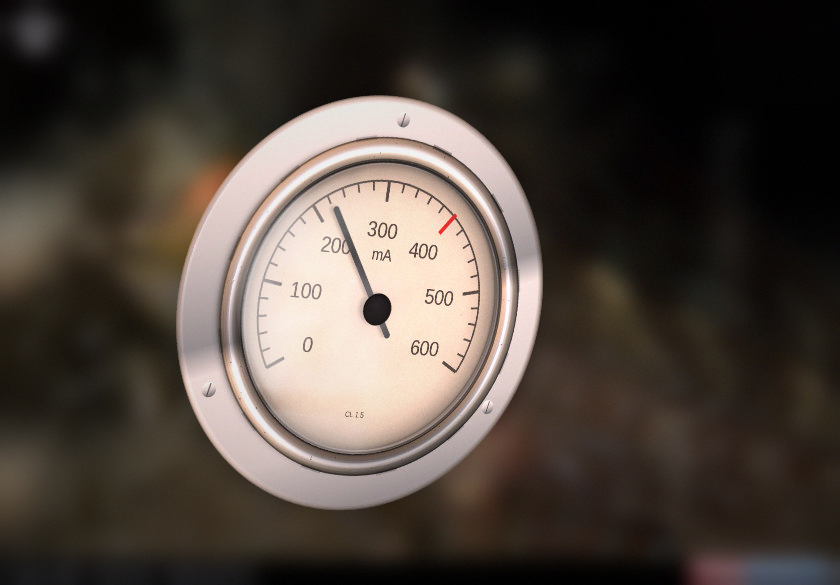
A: **220** mA
